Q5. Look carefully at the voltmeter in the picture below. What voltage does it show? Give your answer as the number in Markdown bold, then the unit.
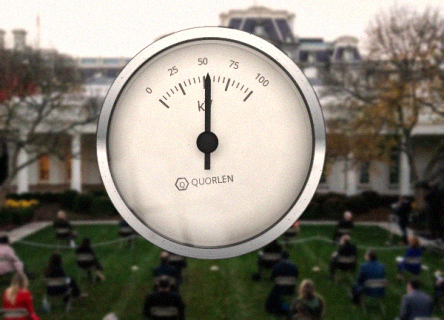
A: **55** kV
